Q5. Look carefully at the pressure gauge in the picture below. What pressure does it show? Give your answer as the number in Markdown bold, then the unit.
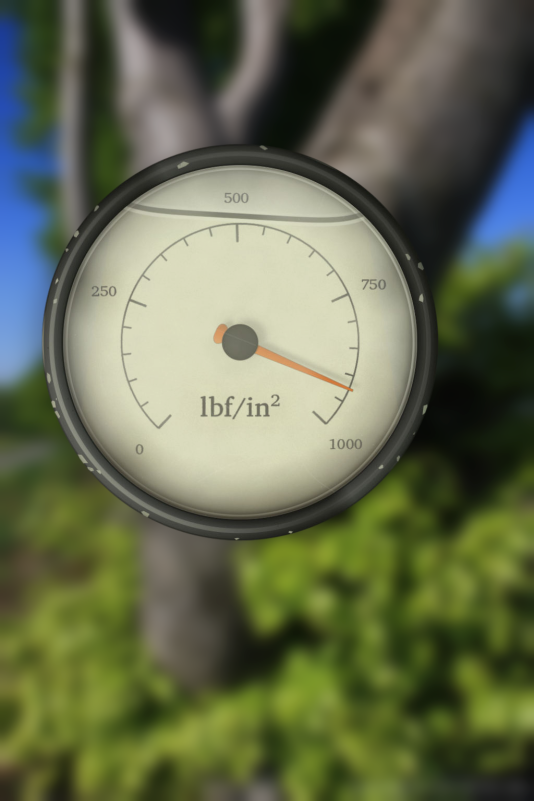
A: **925** psi
